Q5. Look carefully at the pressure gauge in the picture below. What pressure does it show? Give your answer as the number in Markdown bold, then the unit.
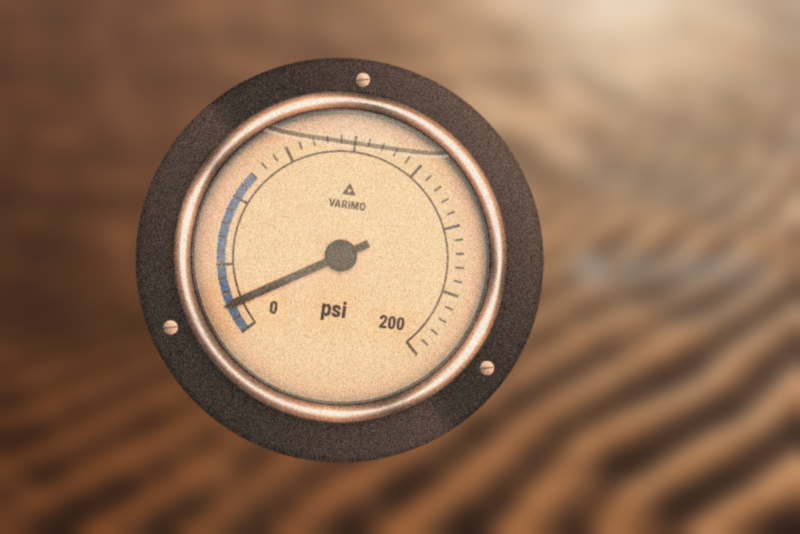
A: **10** psi
